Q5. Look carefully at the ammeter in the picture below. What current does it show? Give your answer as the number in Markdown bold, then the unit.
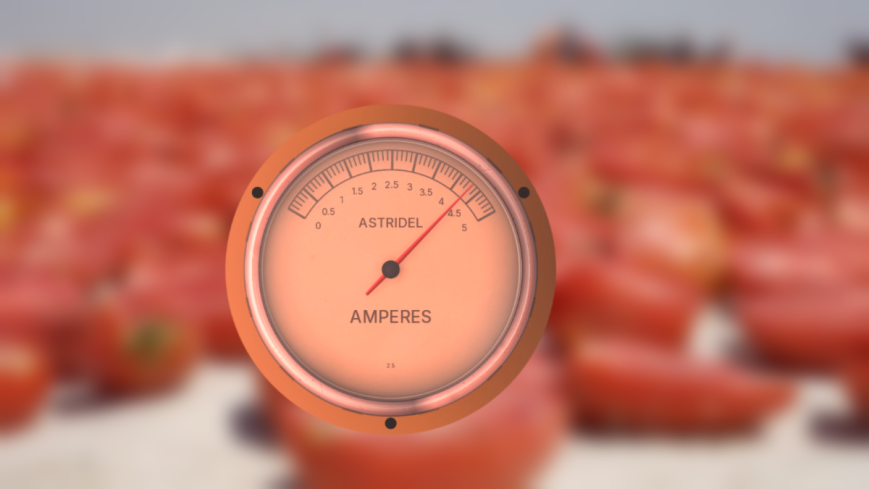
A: **4.3** A
